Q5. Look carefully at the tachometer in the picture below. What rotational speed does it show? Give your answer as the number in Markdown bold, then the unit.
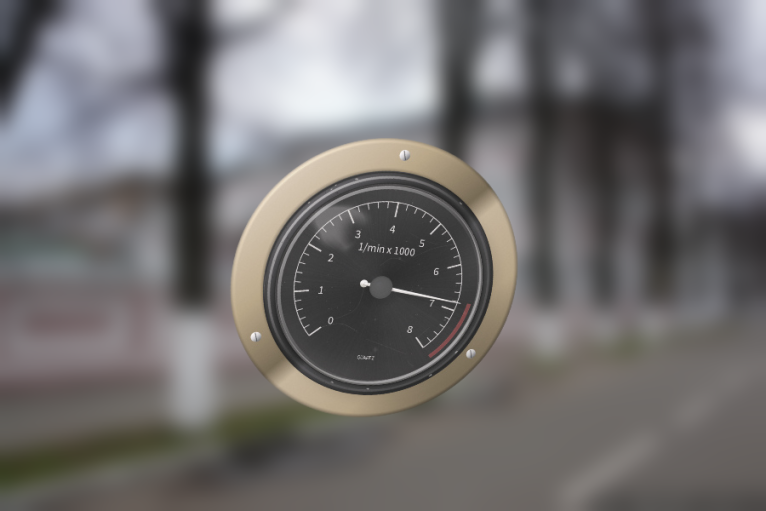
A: **6800** rpm
